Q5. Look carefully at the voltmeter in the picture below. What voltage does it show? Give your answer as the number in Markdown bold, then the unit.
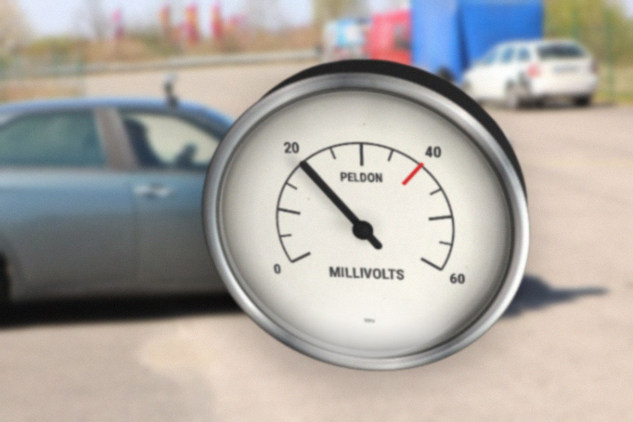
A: **20** mV
